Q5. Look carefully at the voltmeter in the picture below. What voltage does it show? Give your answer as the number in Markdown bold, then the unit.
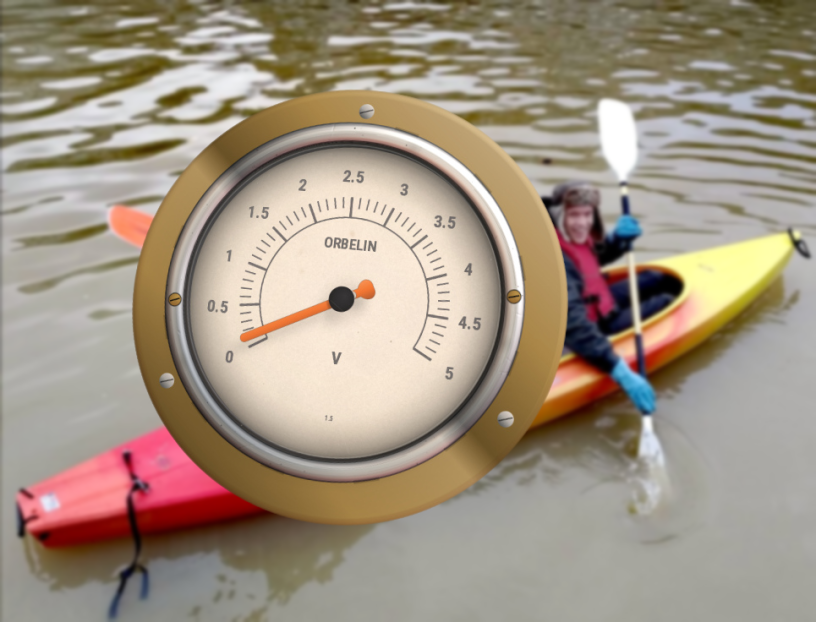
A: **0.1** V
